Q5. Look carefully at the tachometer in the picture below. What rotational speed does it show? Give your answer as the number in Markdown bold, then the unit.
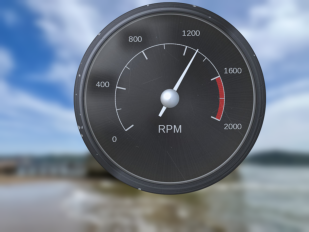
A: **1300** rpm
